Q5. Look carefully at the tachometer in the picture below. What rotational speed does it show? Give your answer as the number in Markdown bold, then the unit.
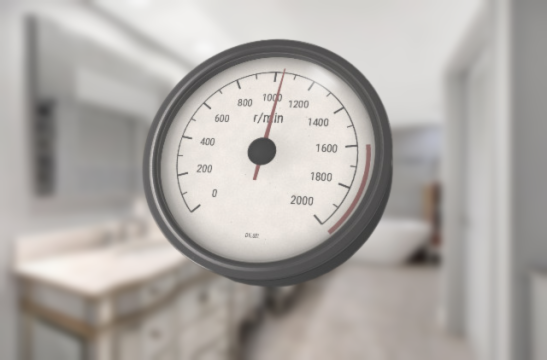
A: **1050** rpm
